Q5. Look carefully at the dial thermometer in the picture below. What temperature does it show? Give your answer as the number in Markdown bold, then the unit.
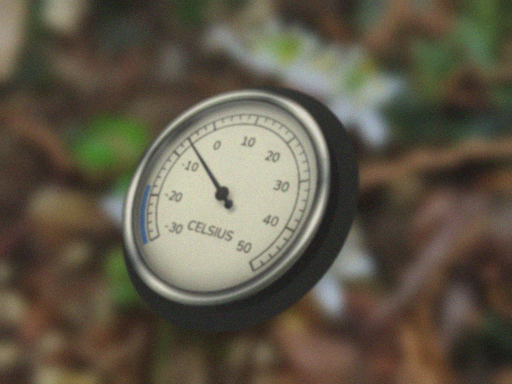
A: **-6** °C
